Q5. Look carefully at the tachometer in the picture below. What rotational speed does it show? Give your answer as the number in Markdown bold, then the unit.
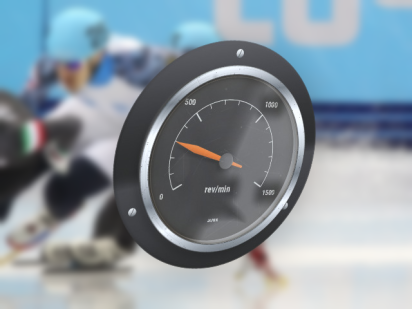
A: **300** rpm
